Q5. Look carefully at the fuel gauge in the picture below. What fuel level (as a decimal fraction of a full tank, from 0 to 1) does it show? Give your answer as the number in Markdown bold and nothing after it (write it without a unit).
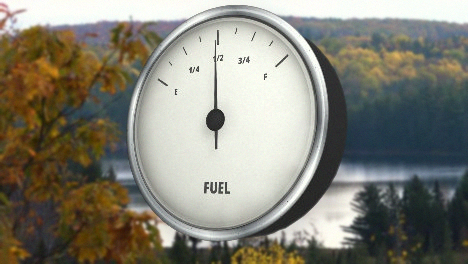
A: **0.5**
